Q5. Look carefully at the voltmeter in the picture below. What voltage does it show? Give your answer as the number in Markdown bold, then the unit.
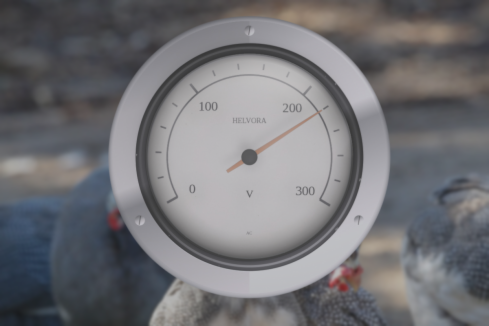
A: **220** V
